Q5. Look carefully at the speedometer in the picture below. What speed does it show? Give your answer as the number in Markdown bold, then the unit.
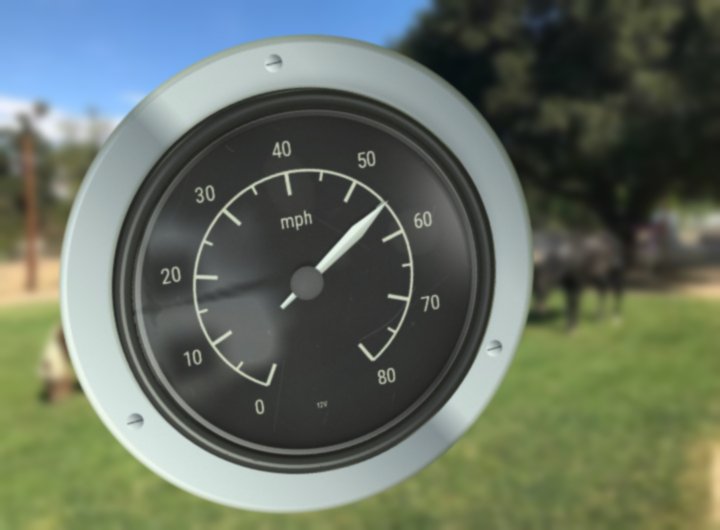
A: **55** mph
